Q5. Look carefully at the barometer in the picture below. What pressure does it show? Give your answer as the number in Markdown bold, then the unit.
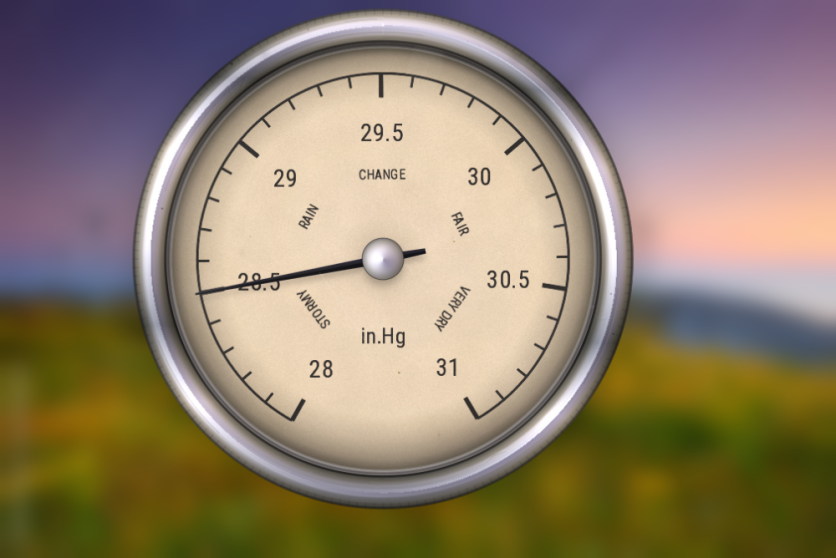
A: **28.5** inHg
